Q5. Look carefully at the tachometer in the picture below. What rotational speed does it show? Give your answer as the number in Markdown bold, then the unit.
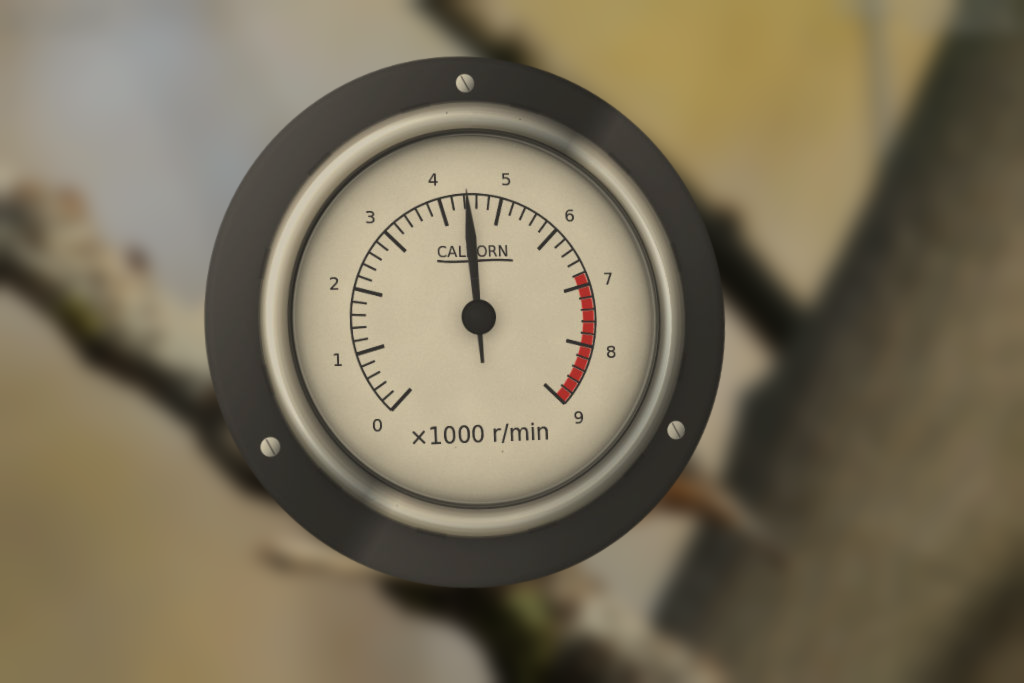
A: **4400** rpm
